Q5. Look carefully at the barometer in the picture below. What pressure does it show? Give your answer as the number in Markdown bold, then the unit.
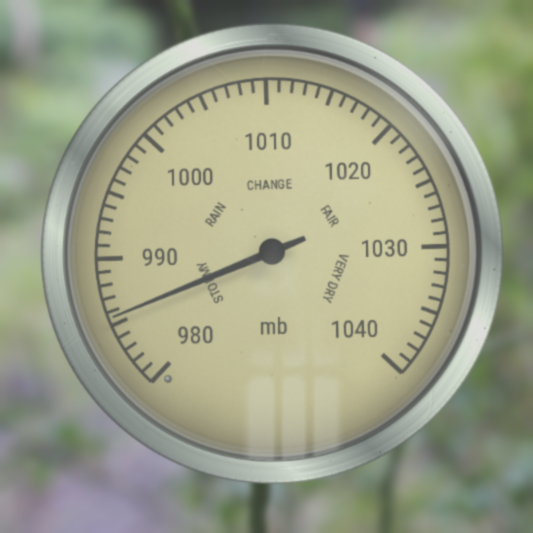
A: **985.5** mbar
